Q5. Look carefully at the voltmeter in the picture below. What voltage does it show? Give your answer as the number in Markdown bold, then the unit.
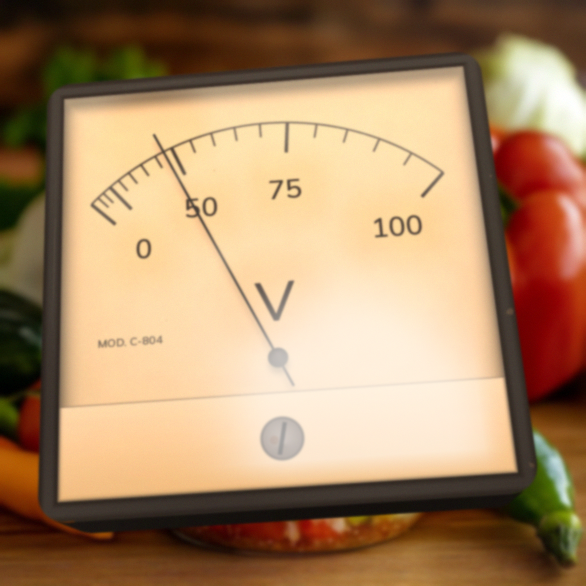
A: **47.5** V
